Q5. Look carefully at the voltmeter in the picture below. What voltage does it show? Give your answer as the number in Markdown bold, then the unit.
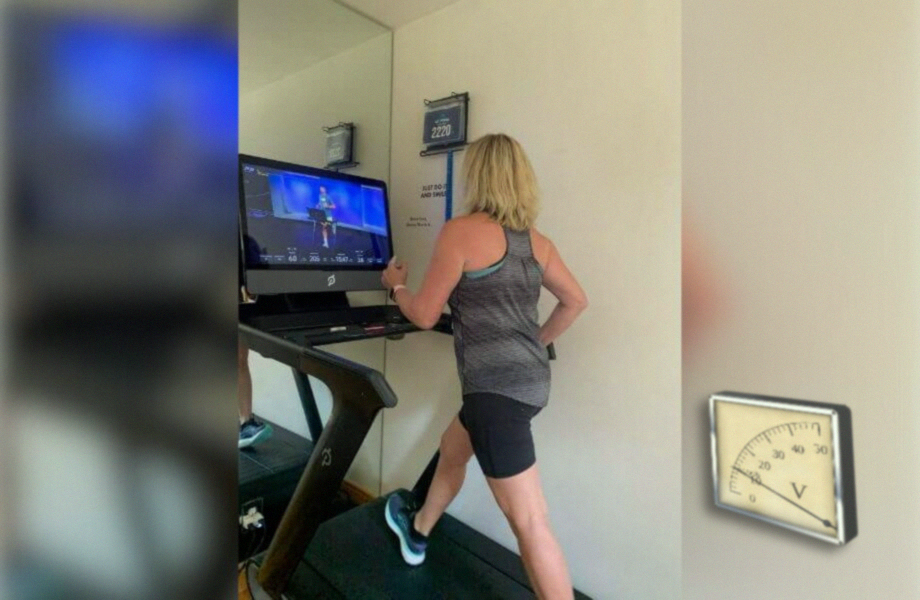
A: **10** V
